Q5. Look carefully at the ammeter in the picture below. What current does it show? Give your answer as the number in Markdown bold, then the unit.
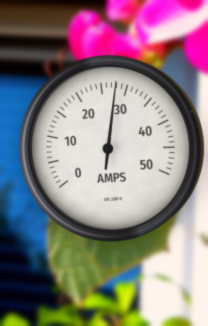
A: **28** A
